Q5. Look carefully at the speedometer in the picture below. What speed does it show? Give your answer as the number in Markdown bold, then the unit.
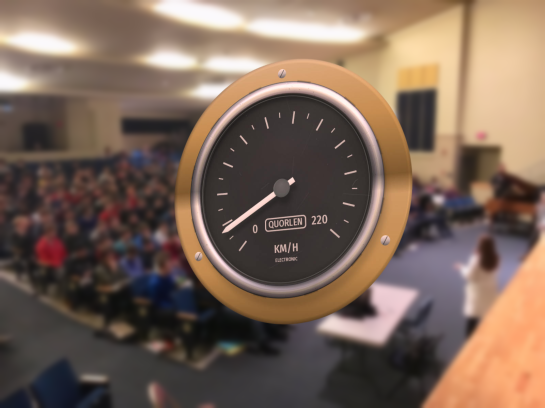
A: **15** km/h
